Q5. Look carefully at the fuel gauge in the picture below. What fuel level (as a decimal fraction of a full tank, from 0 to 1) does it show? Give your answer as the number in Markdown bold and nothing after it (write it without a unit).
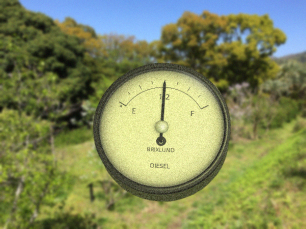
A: **0.5**
